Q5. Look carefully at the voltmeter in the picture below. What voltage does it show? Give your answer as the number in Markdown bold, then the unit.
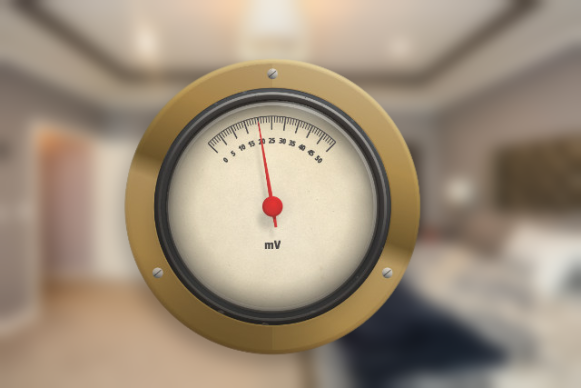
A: **20** mV
